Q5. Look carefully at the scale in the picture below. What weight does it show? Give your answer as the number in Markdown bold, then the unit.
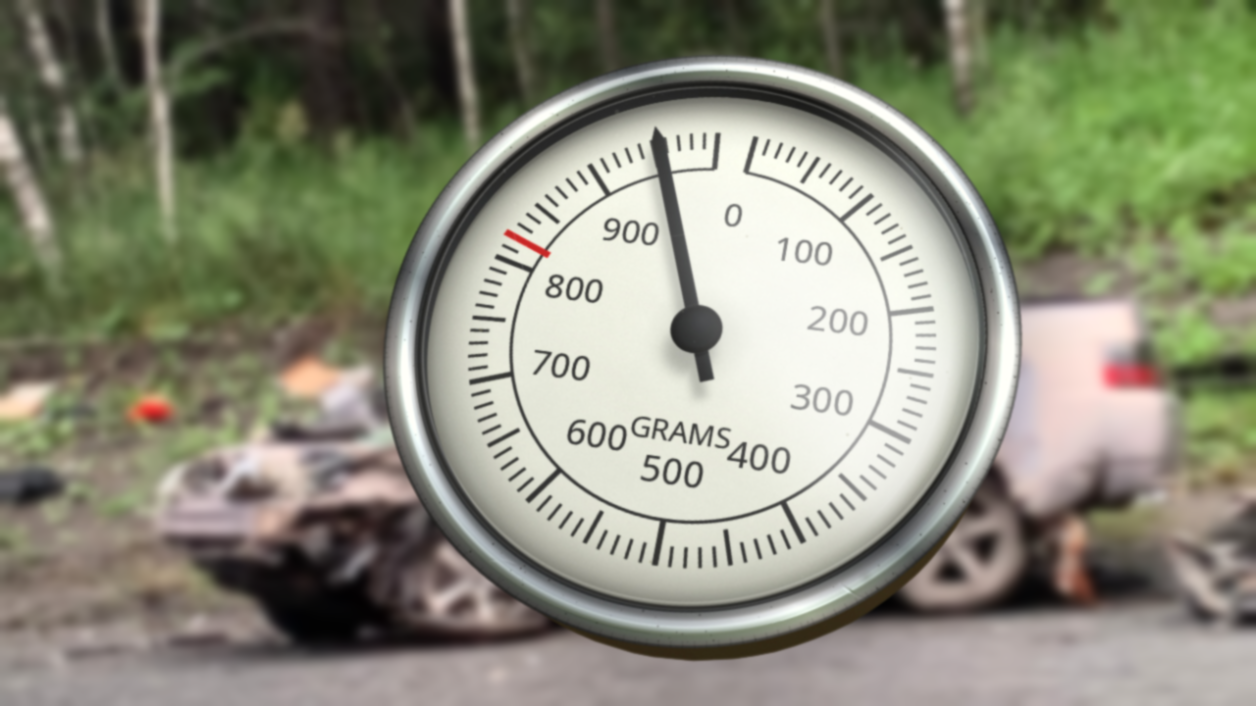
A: **955** g
